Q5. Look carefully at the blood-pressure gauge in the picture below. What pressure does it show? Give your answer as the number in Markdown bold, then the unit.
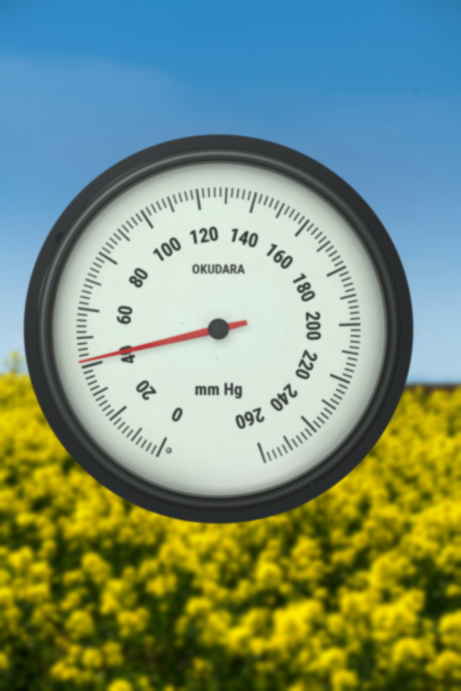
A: **42** mmHg
